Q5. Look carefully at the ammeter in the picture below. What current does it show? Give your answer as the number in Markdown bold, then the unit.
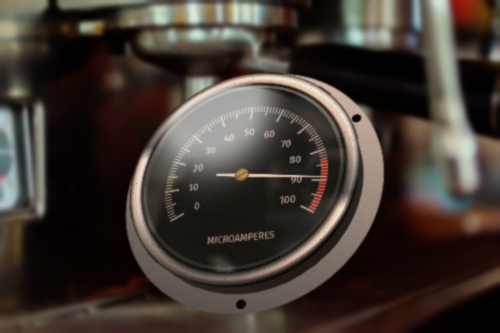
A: **90** µA
